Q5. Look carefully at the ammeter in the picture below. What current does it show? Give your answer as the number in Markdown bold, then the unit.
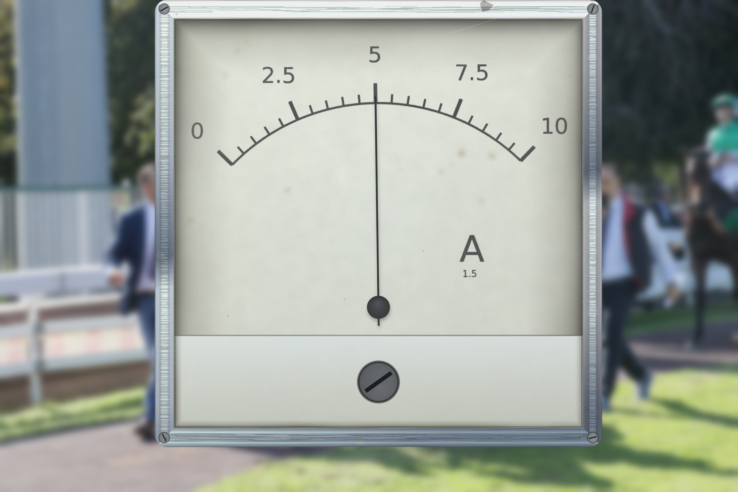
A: **5** A
